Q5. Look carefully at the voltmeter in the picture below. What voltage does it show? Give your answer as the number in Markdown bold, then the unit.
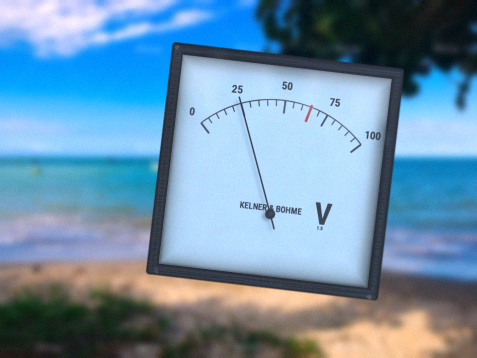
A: **25** V
